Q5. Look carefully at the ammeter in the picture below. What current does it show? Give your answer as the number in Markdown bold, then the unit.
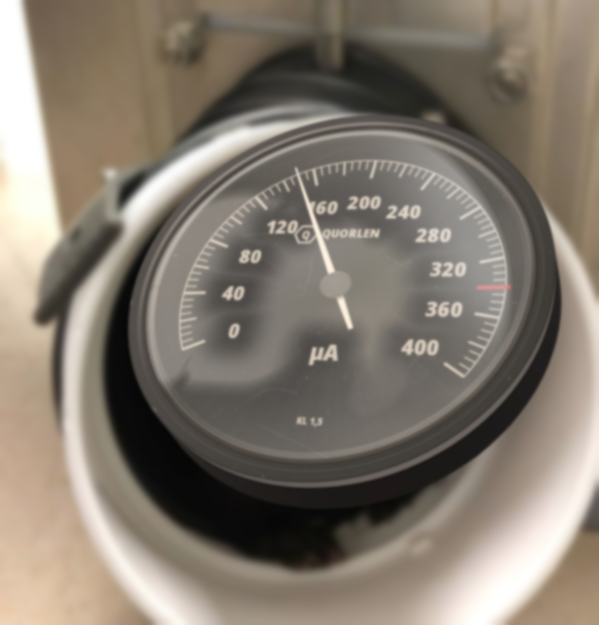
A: **150** µA
